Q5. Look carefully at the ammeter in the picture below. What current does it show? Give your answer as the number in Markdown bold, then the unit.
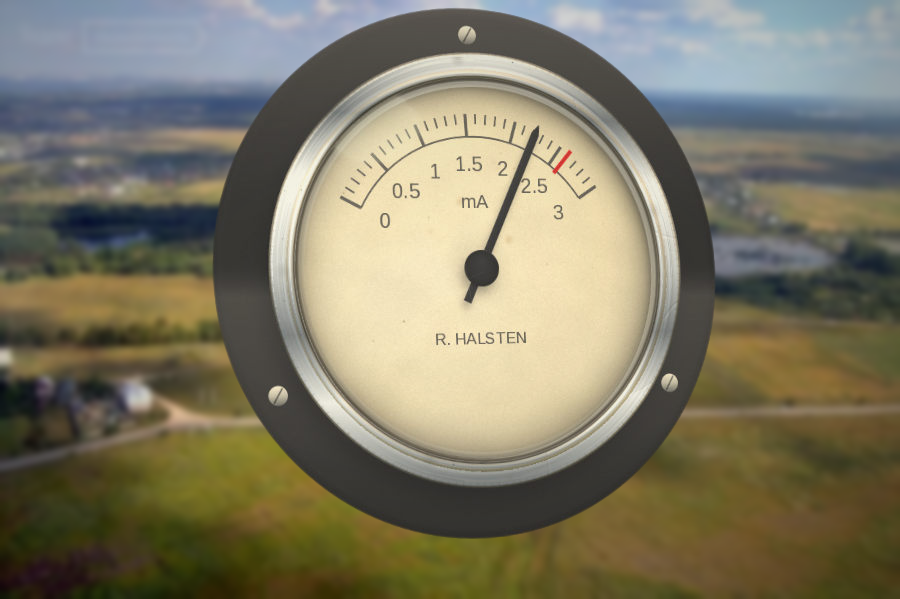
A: **2.2** mA
